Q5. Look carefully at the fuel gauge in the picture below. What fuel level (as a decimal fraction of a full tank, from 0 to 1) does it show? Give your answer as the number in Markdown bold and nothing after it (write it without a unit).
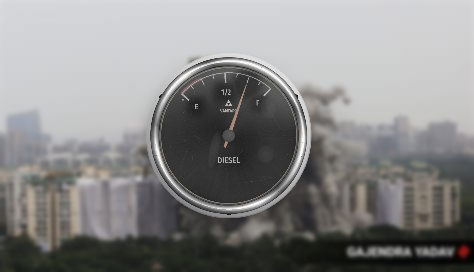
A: **0.75**
